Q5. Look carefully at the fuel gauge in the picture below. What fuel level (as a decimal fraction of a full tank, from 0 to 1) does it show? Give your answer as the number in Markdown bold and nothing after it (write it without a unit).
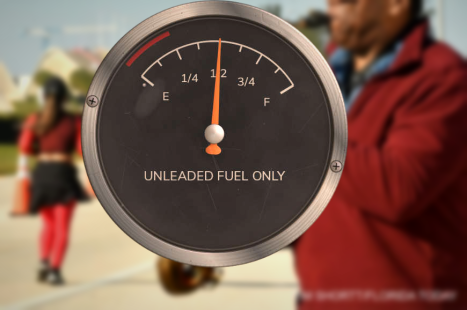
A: **0.5**
